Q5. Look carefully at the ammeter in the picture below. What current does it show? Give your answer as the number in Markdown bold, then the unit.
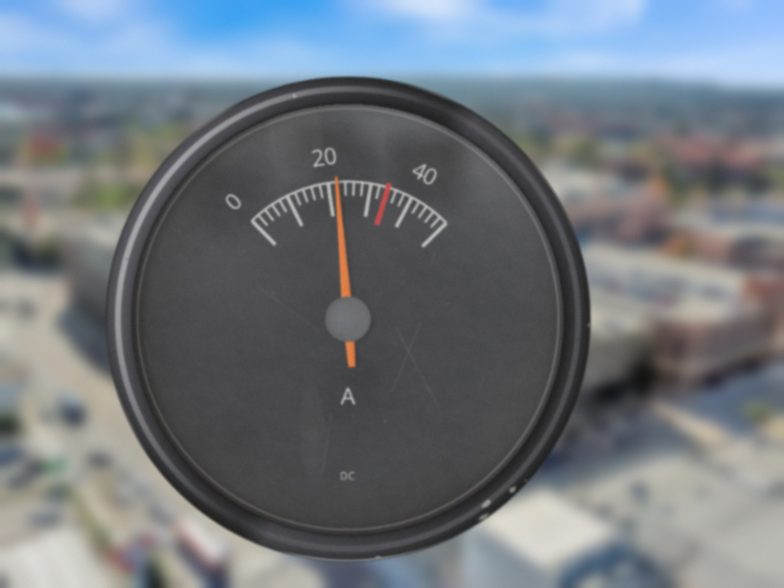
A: **22** A
